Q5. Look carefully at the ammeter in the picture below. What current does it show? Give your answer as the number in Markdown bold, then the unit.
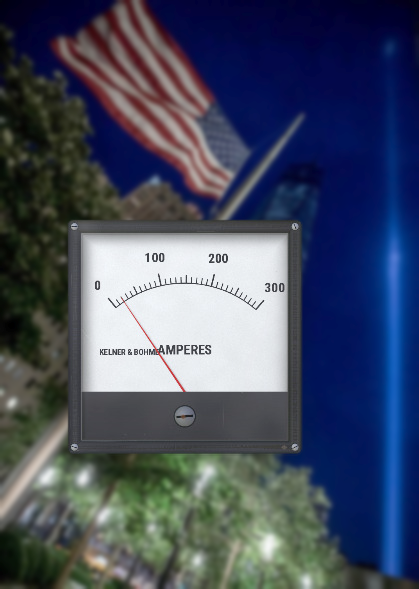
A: **20** A
